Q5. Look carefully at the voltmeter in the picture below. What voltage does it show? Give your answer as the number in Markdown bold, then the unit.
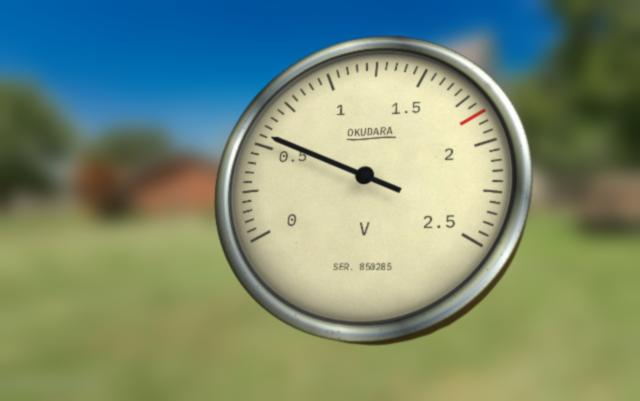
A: **0.55** V
